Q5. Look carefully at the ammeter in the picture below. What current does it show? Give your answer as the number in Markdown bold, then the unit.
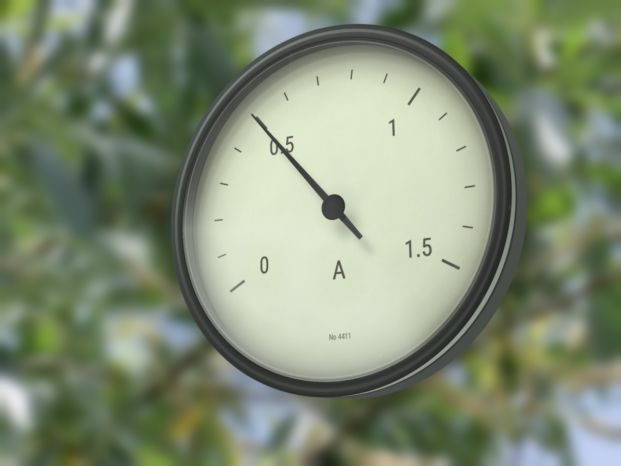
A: **0.5** A
